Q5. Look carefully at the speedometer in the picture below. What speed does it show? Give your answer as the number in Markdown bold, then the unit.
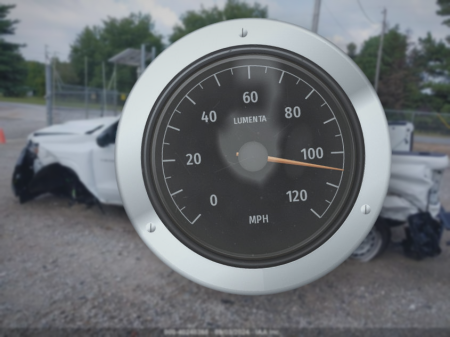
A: **105** mph
